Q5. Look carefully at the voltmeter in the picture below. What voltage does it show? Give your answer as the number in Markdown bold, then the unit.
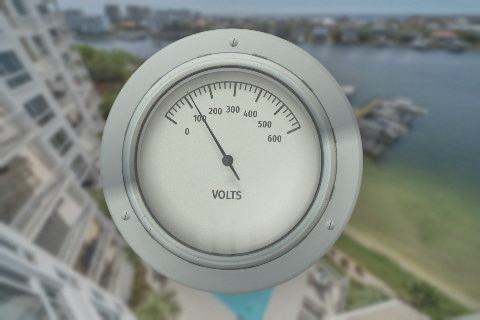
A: **120** V
